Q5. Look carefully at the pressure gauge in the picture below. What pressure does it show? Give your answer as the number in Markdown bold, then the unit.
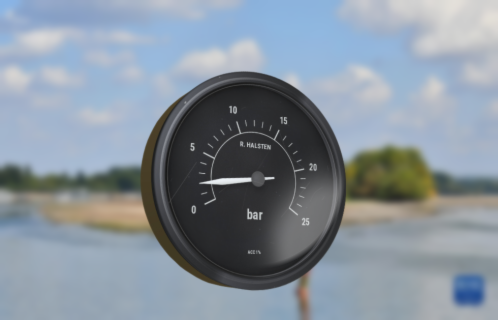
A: **2** bar
